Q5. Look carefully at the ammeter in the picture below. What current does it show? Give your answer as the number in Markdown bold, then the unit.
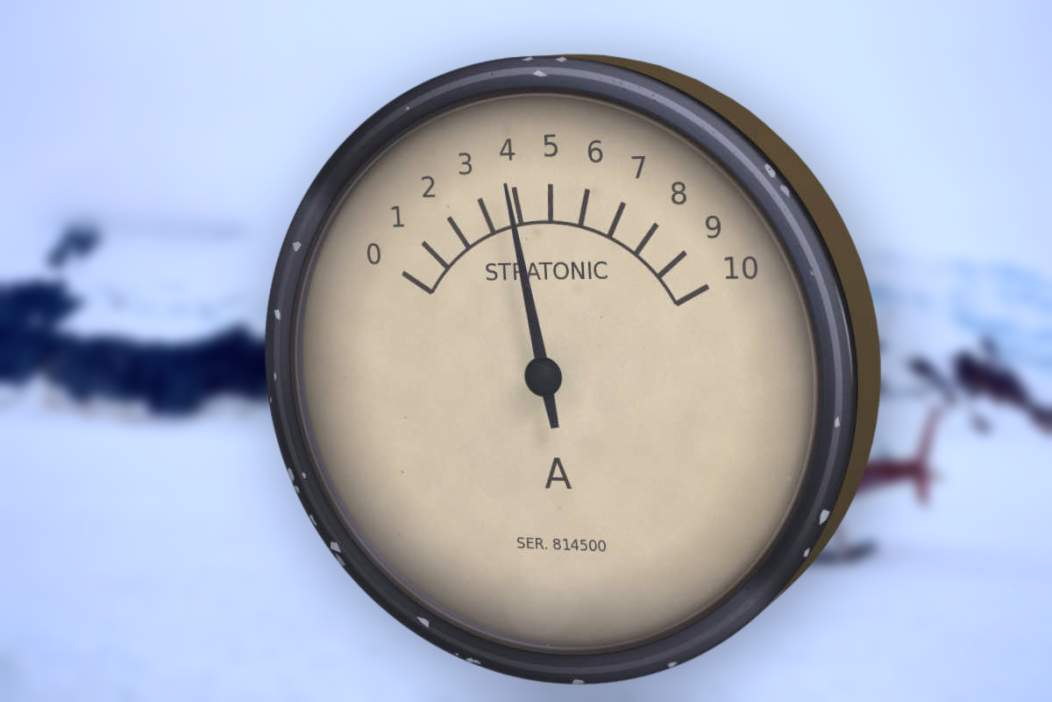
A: **4** A
